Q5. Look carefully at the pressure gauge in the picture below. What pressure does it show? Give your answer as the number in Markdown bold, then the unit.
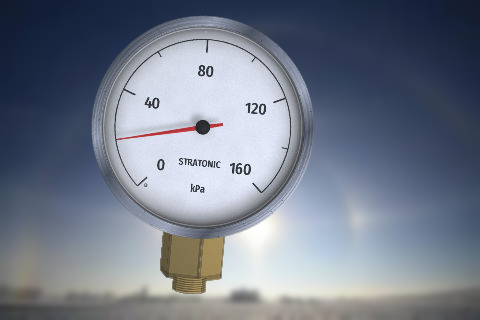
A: **20** kPa
